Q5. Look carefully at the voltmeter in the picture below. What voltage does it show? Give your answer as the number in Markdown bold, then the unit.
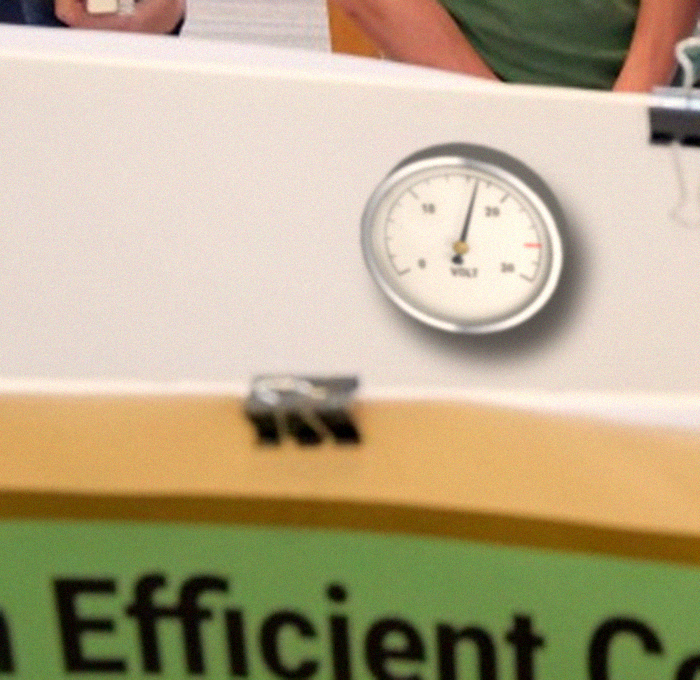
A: **17** V
